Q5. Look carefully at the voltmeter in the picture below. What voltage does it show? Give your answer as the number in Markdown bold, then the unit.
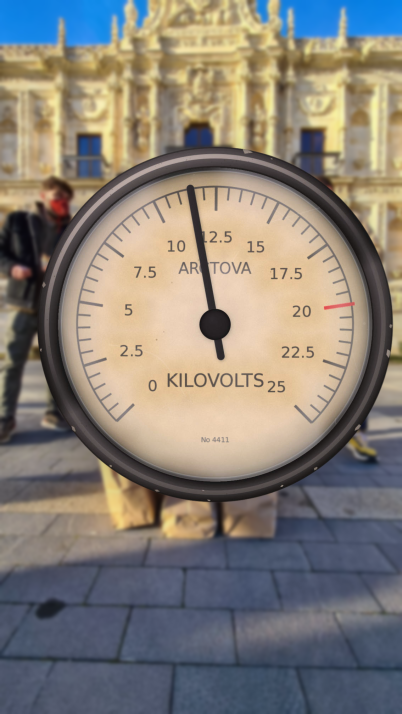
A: **11.5** kV
